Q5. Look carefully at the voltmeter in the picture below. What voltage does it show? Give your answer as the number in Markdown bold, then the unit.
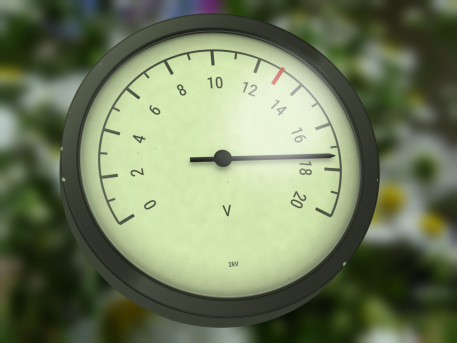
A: **17.5** V
